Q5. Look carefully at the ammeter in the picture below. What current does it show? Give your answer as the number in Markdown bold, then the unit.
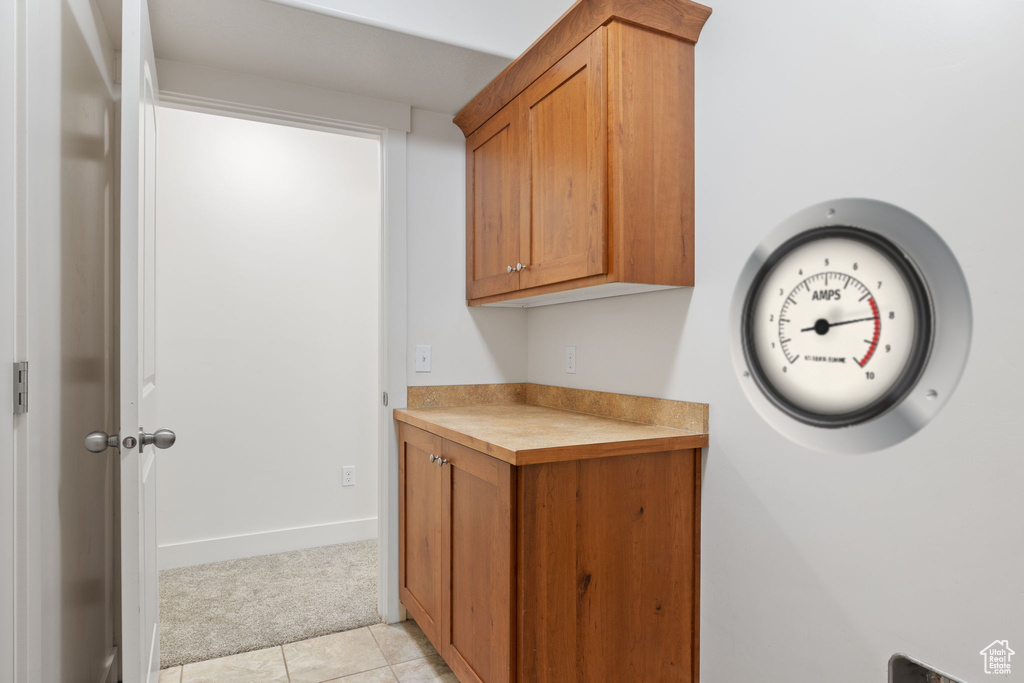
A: **8** A
